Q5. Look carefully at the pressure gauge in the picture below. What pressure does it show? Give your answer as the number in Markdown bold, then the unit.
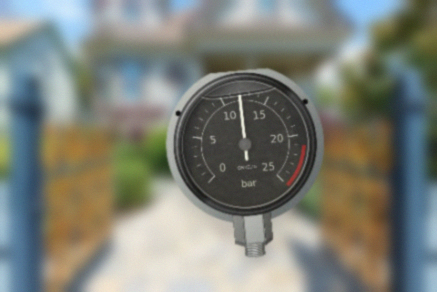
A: **12** bar
